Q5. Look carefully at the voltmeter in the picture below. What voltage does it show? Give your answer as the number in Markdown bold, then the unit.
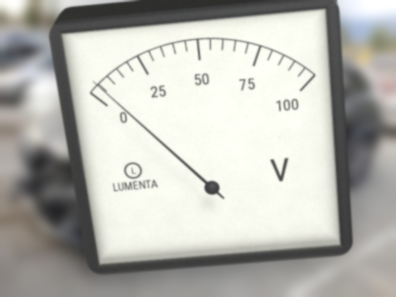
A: **5** V
